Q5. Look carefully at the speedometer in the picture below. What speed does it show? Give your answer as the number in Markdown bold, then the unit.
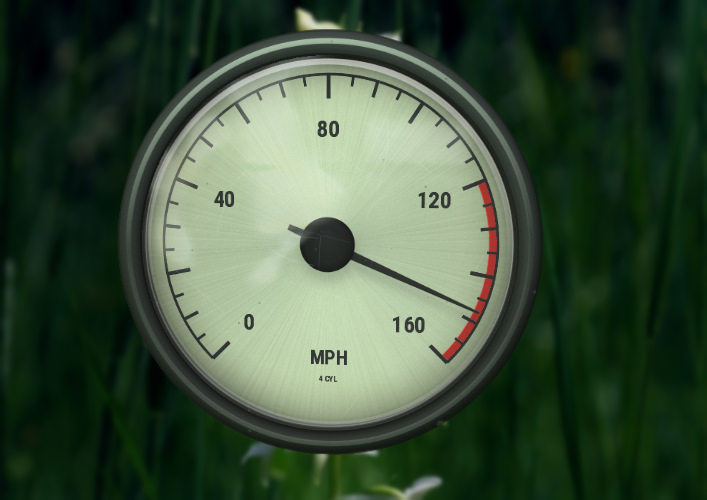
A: **147.5** mph
